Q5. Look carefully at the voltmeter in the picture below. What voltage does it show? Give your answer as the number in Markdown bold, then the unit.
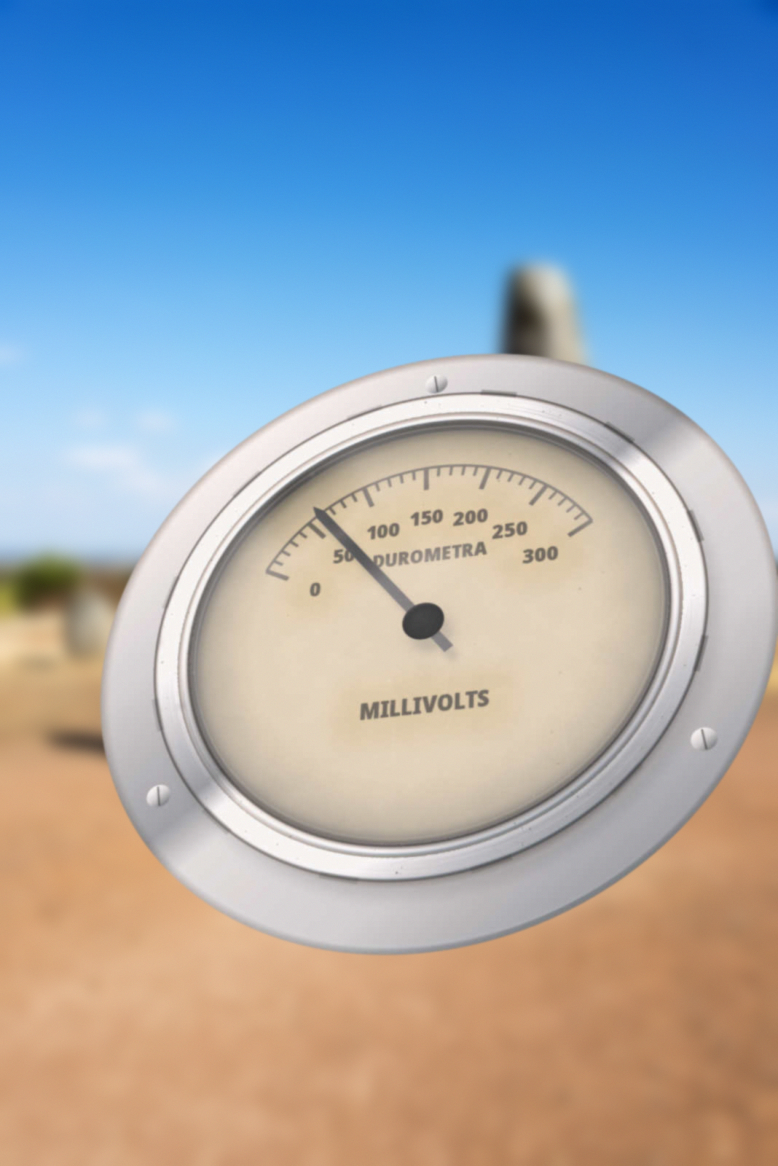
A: **60** mV
